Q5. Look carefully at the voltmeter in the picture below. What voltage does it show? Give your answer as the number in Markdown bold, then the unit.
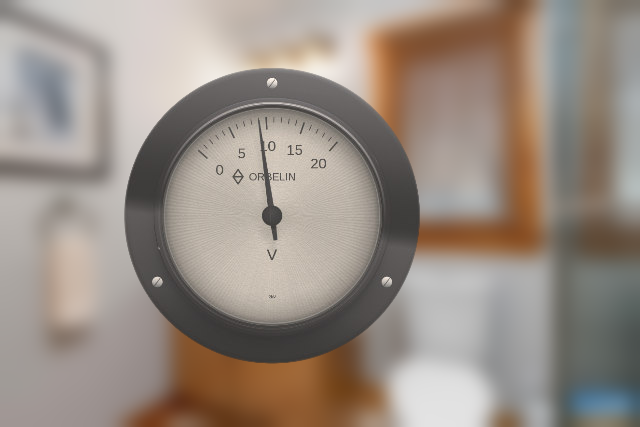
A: **9** V
